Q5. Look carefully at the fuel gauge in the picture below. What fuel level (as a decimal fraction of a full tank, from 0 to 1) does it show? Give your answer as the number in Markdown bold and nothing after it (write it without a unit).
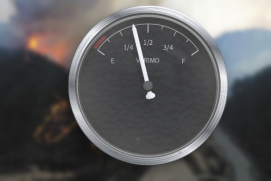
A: **0.375**
